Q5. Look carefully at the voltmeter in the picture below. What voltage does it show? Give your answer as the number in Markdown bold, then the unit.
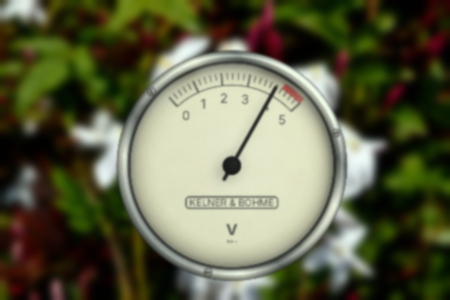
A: **4** V
